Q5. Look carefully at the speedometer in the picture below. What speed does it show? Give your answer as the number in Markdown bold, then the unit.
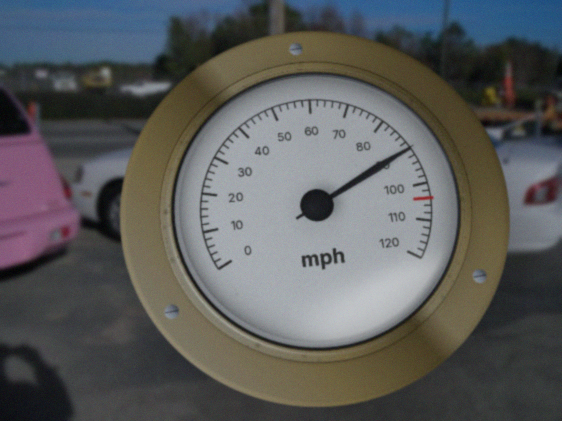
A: **90** mph
